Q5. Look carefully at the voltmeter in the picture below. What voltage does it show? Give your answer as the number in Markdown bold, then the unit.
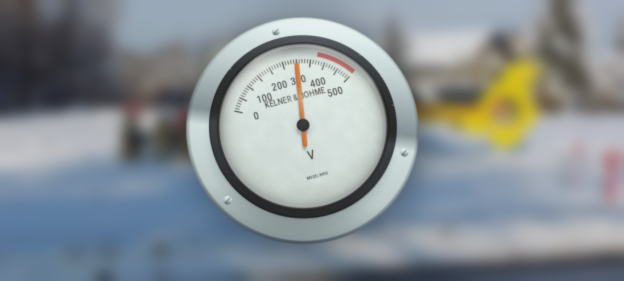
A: **300** V
